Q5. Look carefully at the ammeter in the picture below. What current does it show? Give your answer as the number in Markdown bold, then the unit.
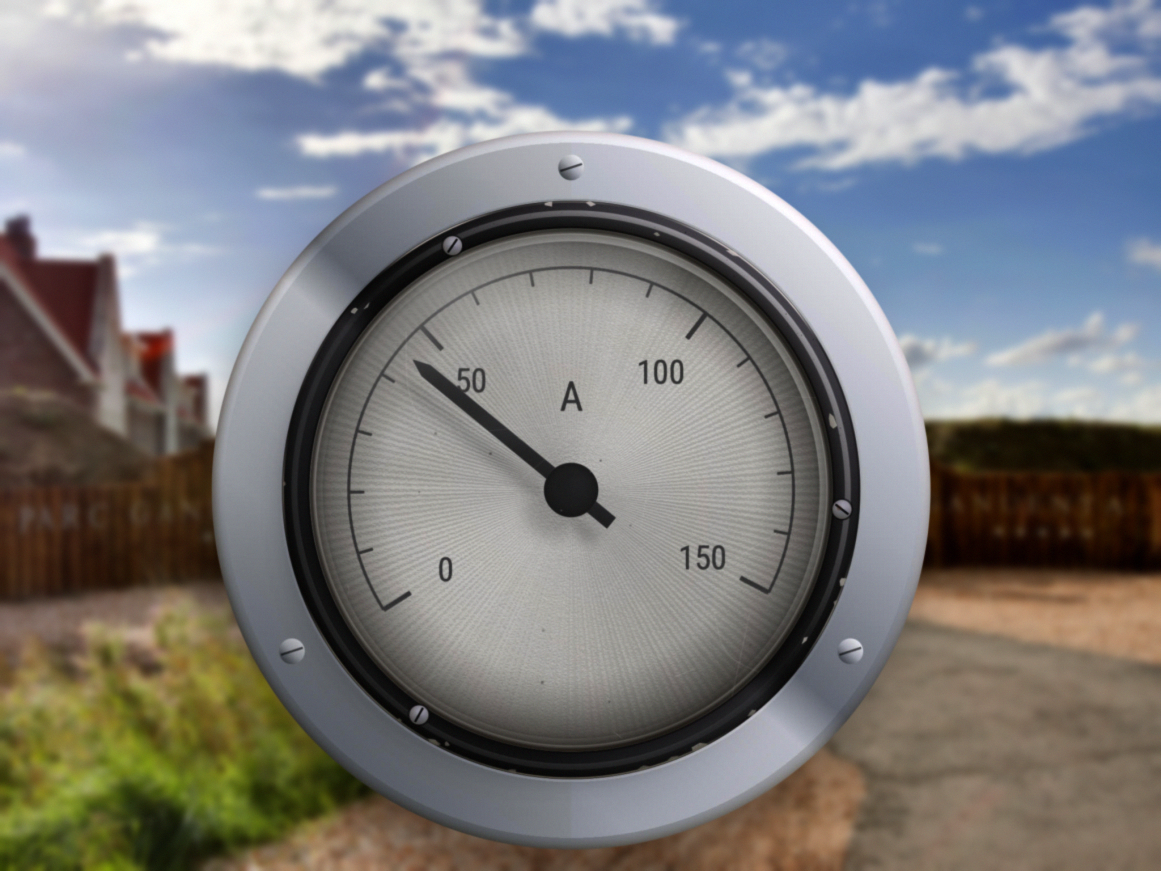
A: **45** A
